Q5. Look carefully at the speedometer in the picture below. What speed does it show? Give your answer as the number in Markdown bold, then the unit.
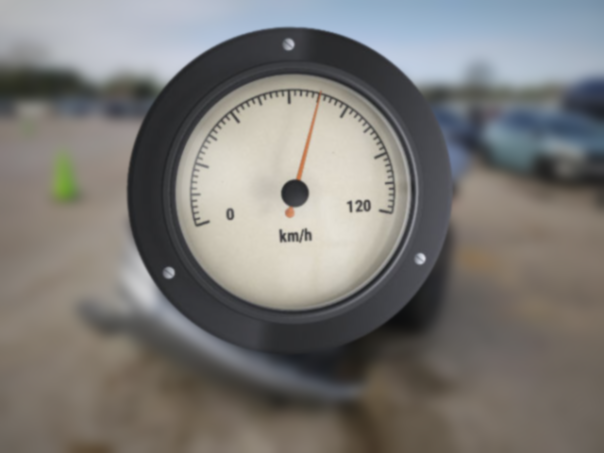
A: **70** km/h
